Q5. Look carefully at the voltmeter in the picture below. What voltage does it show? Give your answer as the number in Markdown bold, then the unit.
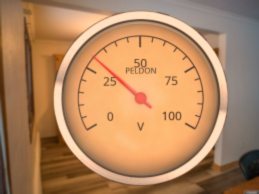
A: **30** V
